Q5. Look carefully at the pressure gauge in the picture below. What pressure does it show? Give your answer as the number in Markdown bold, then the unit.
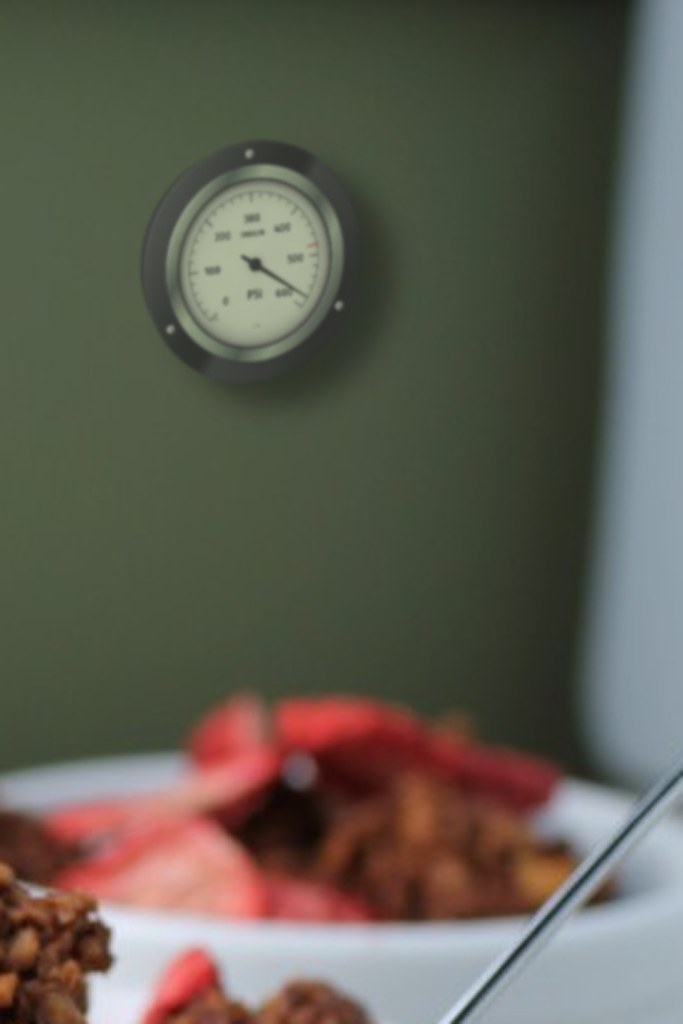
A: **580** psi
